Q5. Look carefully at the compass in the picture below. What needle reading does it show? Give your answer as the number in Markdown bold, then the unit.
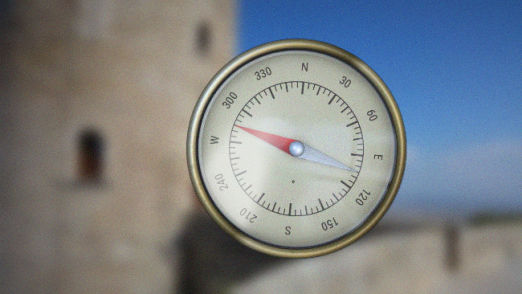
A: **285** °
